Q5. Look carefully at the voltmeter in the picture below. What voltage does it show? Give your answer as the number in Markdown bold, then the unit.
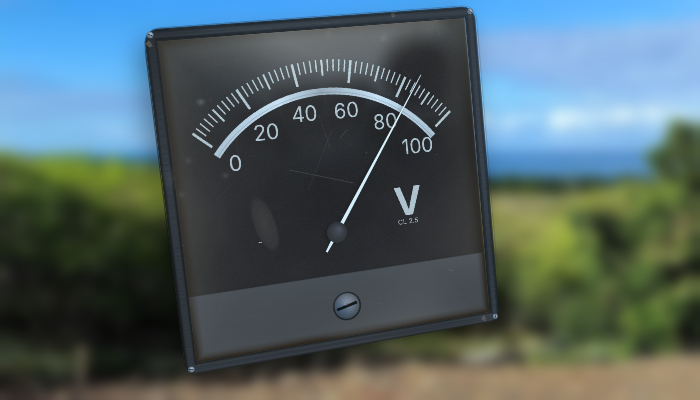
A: **84** V
